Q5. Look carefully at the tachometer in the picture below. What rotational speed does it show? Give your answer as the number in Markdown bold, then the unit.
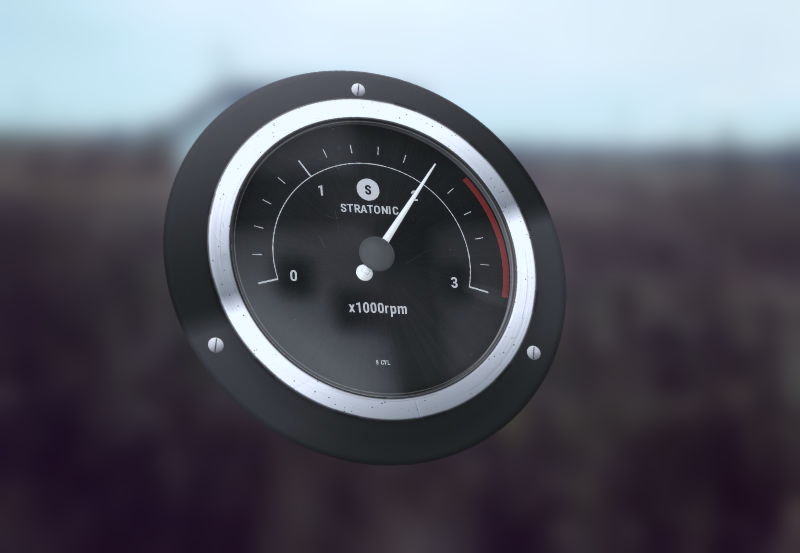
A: **2000** rpm
